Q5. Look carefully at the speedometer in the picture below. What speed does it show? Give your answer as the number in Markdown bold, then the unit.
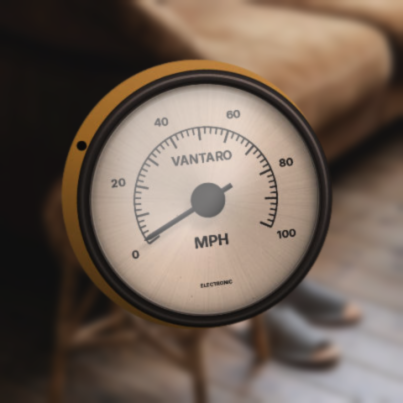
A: **2** mph
